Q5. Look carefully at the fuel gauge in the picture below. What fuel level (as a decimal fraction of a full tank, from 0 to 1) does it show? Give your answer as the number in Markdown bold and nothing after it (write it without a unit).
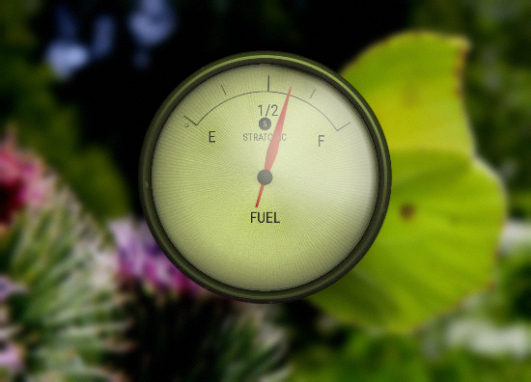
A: **0.625**
